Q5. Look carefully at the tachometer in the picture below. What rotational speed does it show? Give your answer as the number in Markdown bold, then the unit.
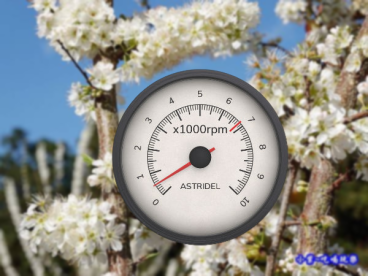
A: **500** rpm
